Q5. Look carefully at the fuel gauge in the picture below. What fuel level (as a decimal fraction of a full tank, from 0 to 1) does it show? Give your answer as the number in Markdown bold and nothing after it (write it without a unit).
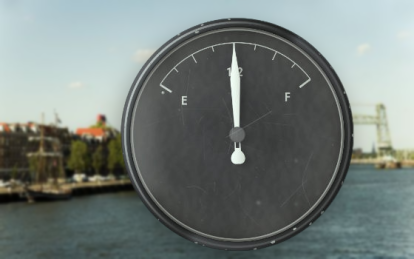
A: **0.5**
